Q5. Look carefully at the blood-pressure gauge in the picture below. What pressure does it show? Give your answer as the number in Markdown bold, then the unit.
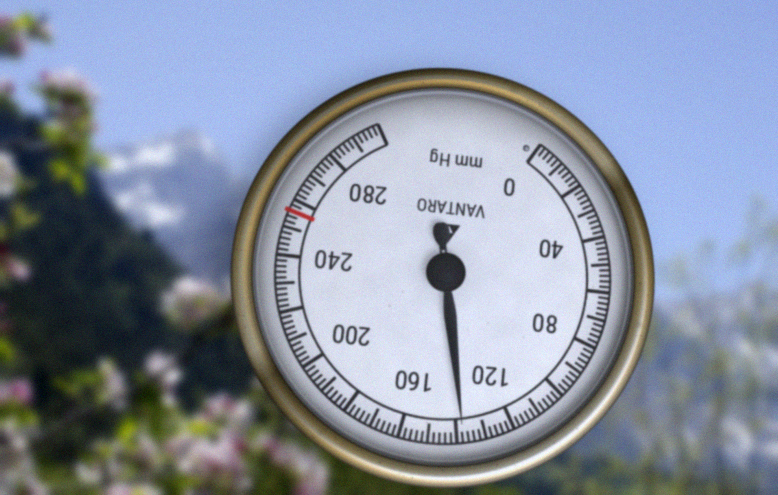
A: **138** mmHg
